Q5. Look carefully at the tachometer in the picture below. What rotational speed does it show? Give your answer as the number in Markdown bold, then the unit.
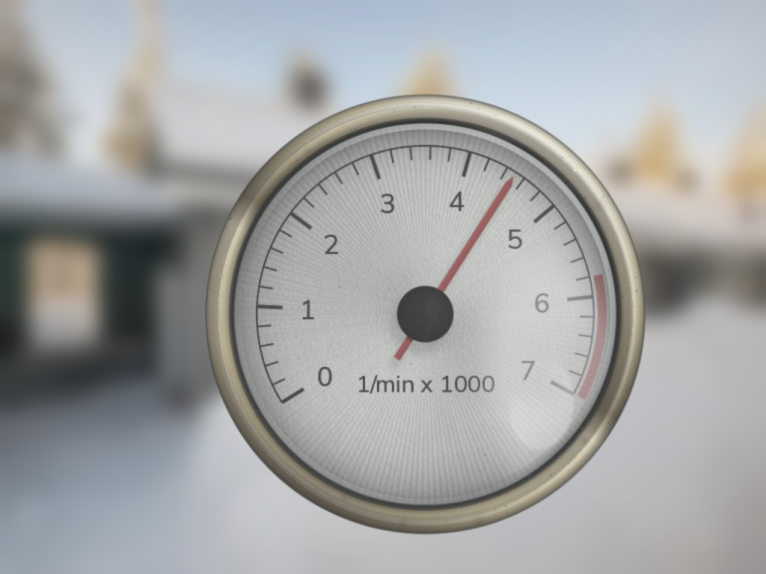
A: **4500** rpm
